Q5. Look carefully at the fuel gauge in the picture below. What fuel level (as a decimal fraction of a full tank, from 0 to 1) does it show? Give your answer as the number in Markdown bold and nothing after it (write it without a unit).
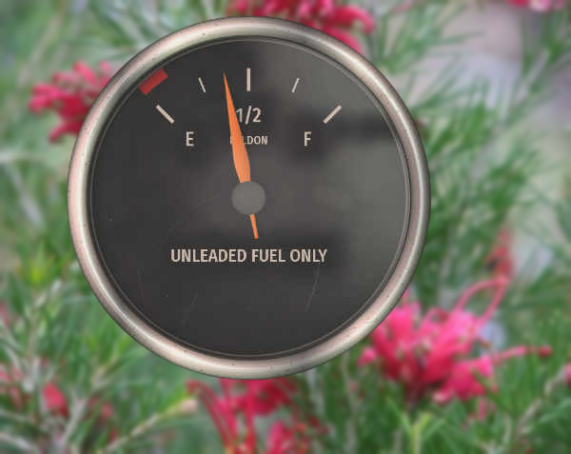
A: **0.375**
